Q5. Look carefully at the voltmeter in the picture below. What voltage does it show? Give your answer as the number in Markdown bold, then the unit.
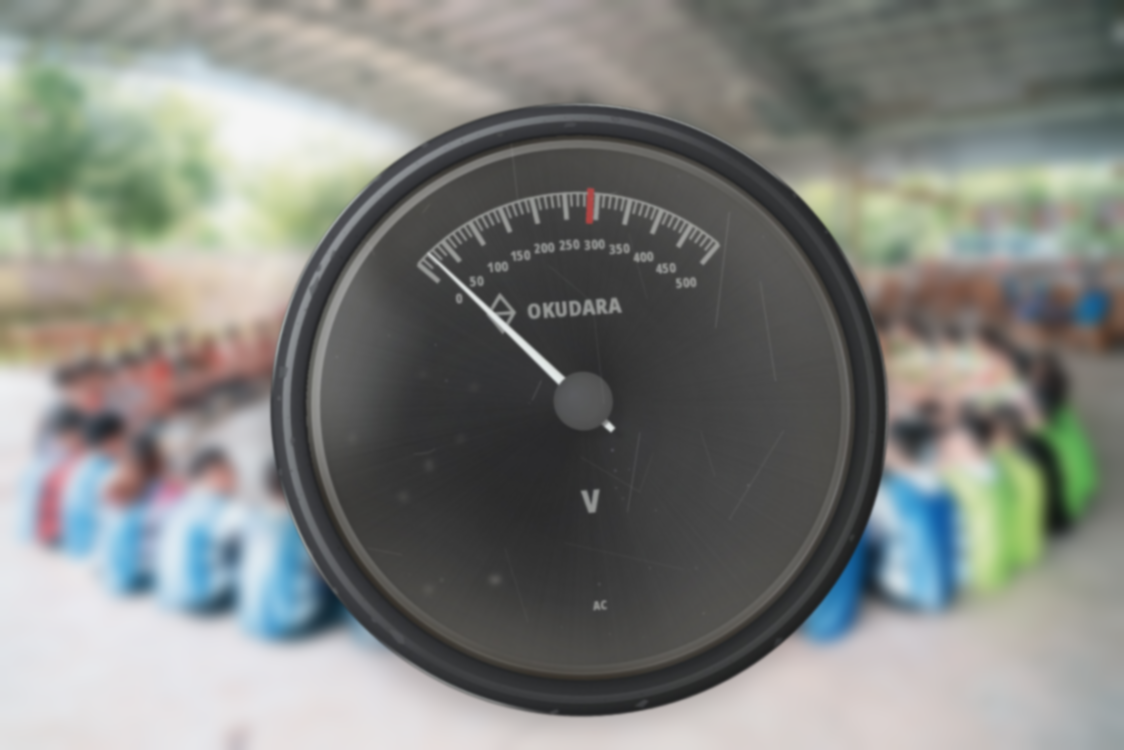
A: **20** V
